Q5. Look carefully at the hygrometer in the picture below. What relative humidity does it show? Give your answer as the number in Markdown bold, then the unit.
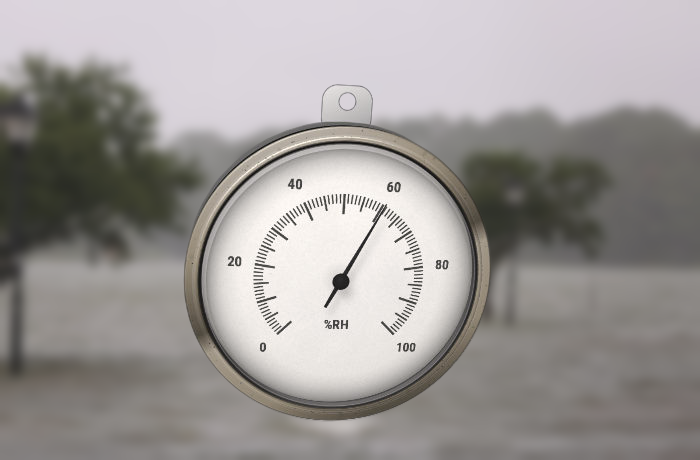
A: **60** %
